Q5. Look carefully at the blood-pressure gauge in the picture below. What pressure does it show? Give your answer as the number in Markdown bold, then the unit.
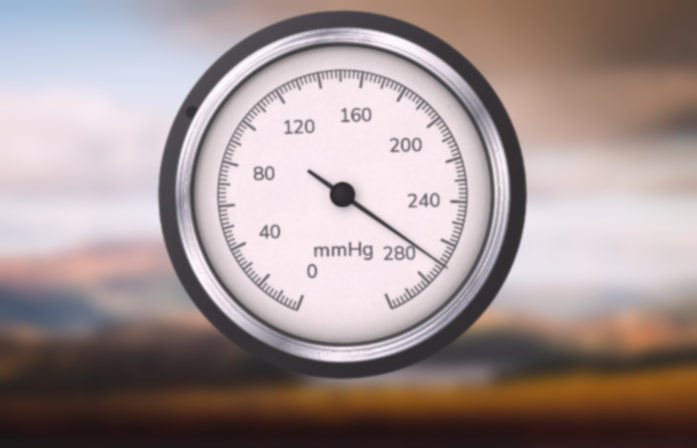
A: **270** mmHg
